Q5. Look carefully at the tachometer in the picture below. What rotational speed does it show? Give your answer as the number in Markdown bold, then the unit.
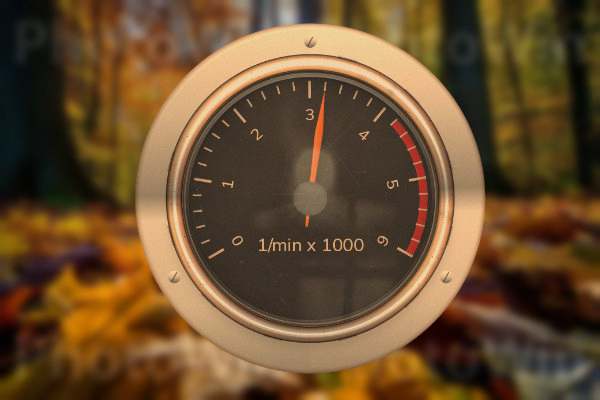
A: **3200** rpm
